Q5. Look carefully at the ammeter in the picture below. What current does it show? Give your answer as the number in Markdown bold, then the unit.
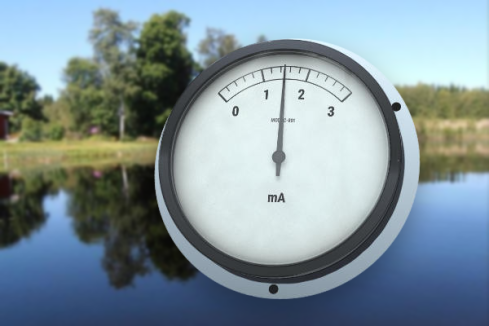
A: **1.5** mA
